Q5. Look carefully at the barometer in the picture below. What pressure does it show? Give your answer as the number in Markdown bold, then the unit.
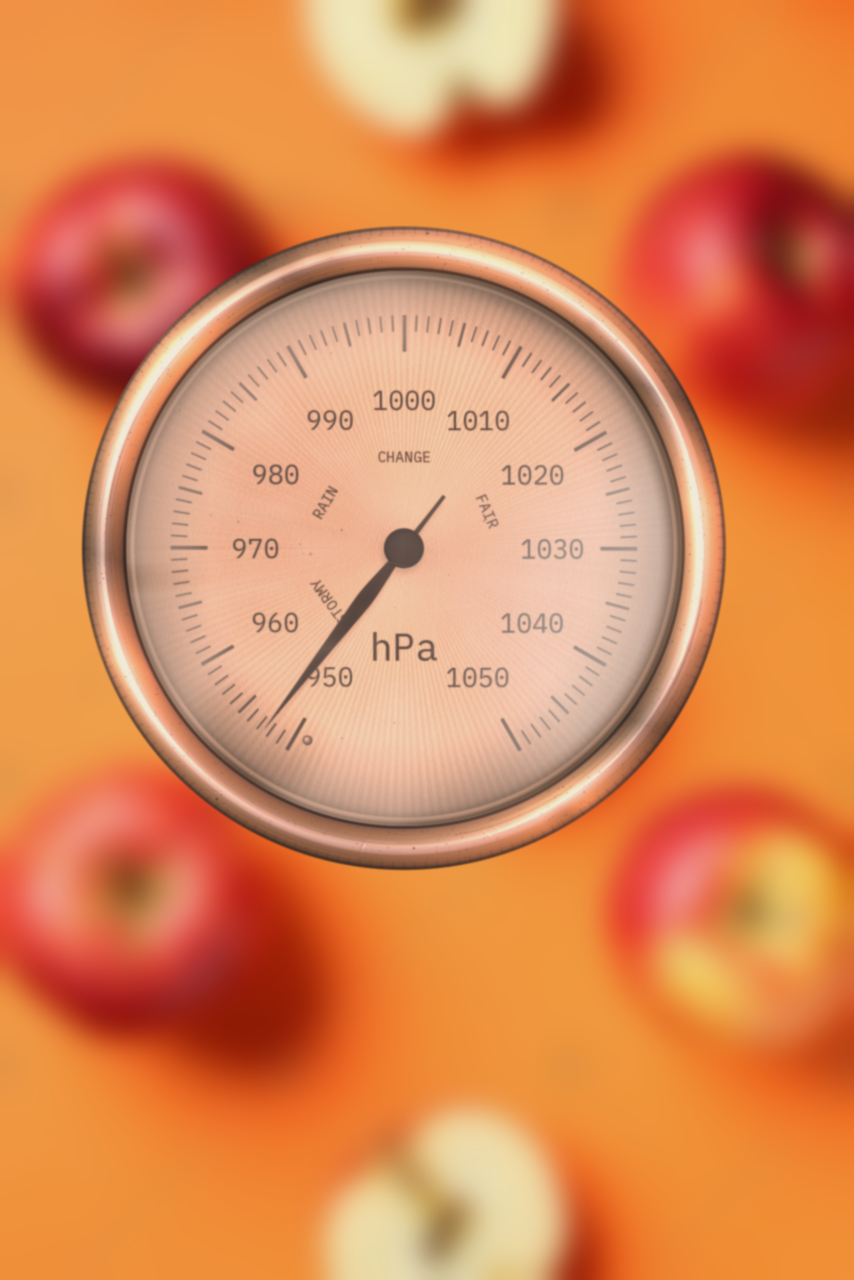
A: **952.5** hPa
